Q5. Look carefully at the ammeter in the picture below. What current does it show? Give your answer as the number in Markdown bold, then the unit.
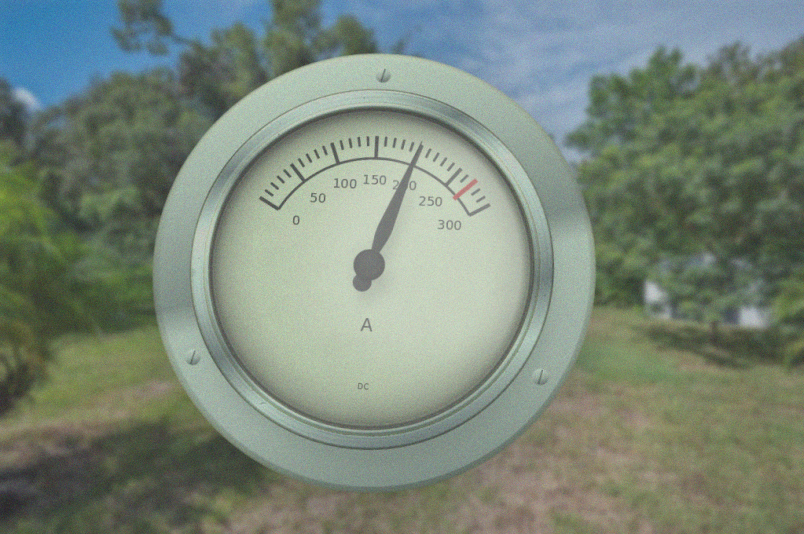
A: **200** A
